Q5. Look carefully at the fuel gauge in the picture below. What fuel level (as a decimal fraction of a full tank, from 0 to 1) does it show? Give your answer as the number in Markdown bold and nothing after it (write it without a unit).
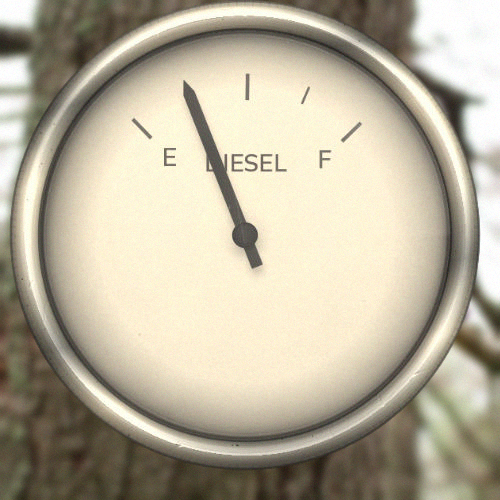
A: **0.25**
